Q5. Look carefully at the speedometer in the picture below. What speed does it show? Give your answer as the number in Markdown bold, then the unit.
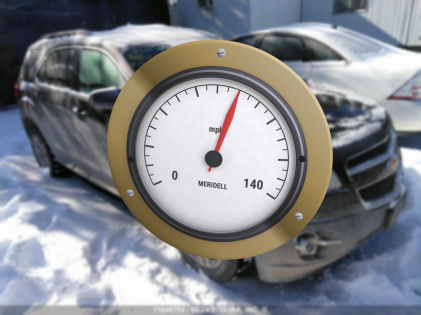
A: **80** mph
